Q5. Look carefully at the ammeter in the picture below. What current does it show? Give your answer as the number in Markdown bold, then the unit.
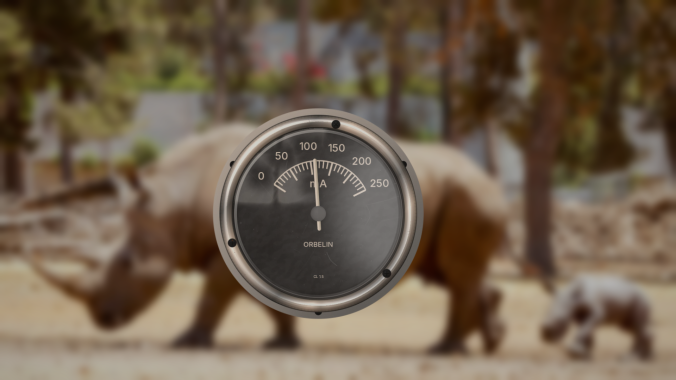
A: **110** mA
